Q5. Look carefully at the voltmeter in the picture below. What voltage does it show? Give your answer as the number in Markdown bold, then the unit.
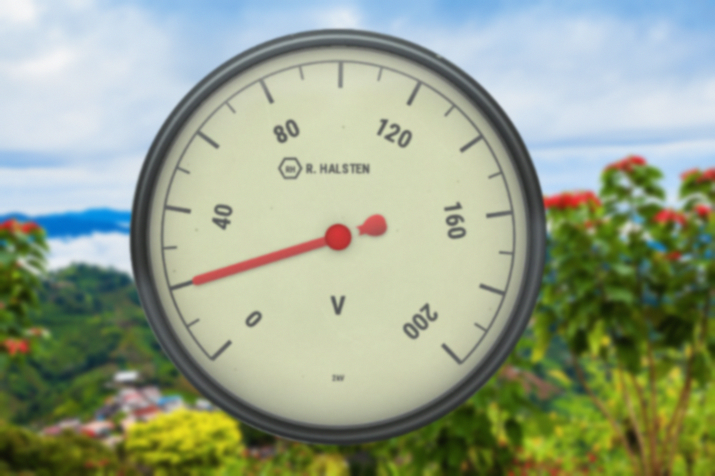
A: **20** V
